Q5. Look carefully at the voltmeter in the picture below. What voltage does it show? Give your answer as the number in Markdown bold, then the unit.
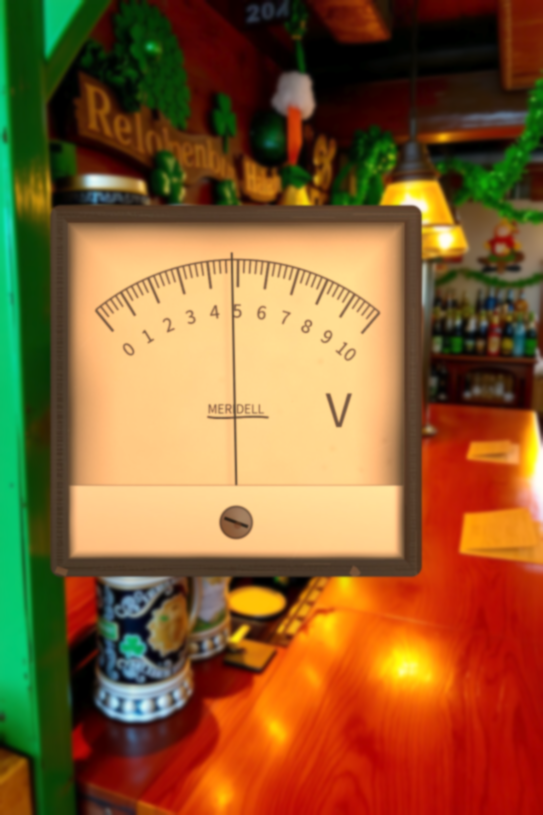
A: **4.8** V
